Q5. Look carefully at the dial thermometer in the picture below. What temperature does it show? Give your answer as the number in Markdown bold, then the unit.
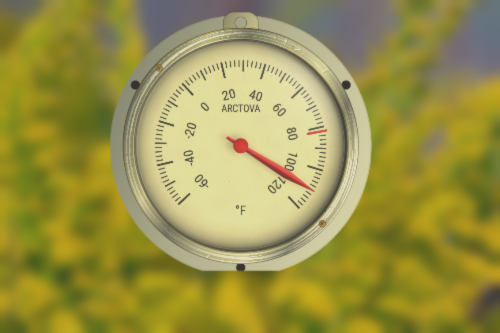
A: **110** °F
